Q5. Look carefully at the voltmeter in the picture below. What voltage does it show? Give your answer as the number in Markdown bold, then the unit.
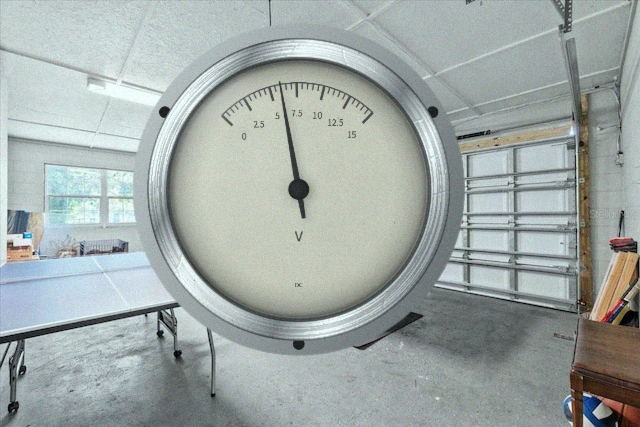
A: **6** V
